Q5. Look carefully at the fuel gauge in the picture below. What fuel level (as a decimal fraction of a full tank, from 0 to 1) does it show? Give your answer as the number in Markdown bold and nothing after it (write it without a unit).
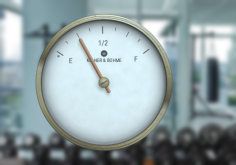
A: **0.25**
